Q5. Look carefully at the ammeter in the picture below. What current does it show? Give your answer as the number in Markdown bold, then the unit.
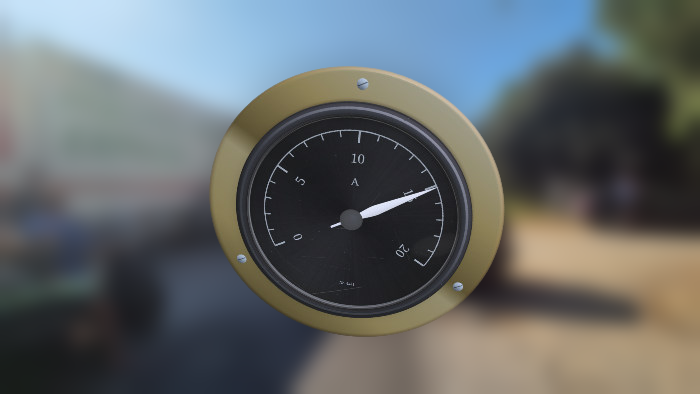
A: **15** A
